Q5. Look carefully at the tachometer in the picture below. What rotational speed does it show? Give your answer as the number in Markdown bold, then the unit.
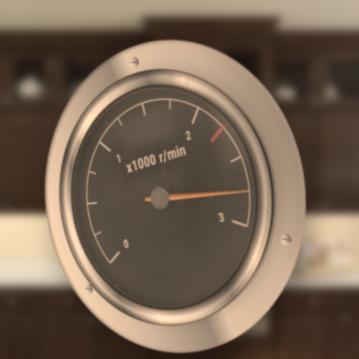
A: **2750** rpm
